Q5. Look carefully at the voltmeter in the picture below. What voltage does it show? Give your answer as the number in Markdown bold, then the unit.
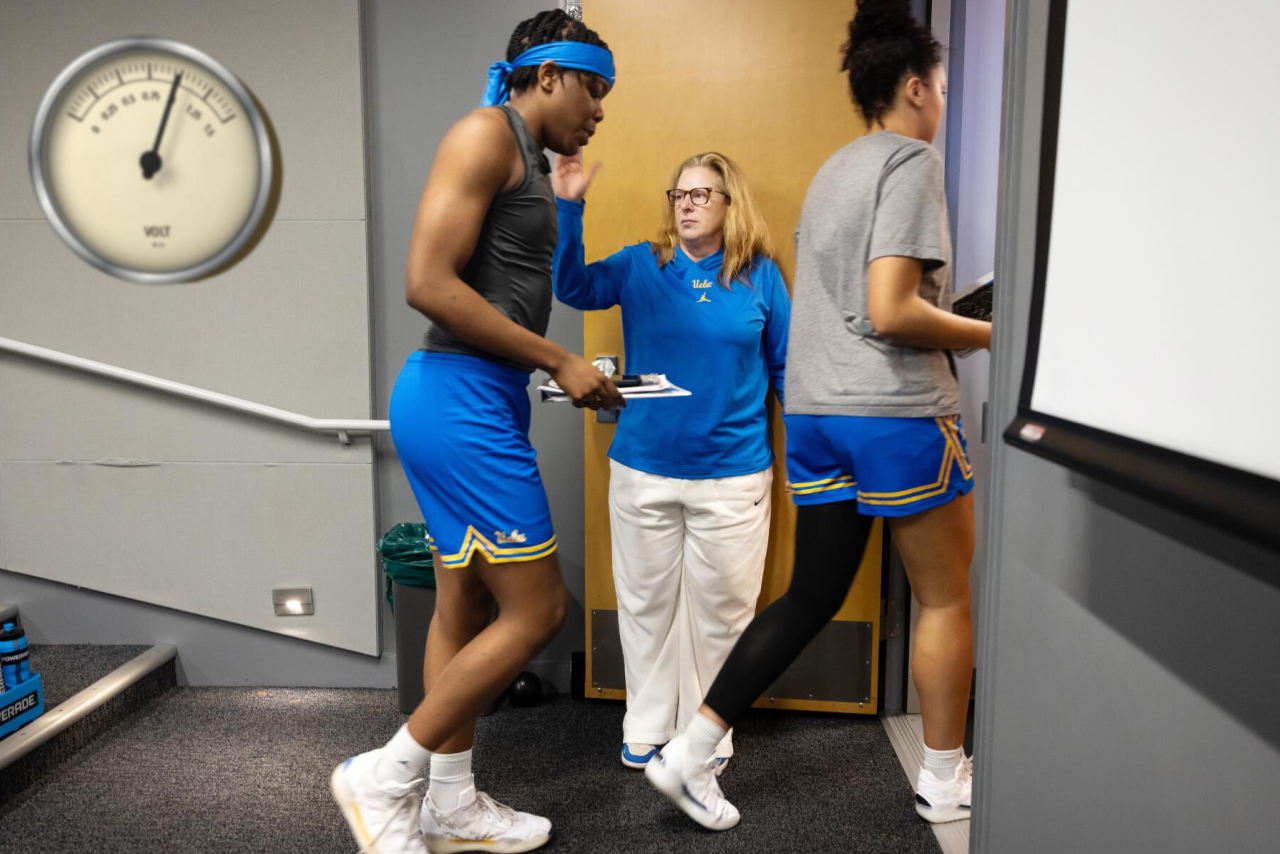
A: **1** V
